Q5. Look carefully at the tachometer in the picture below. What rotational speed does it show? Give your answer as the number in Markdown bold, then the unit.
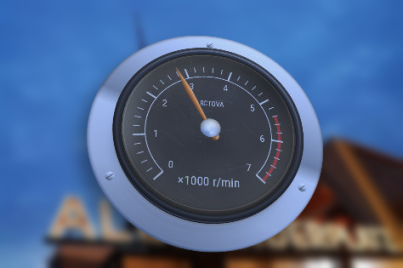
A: **2800** rpm
